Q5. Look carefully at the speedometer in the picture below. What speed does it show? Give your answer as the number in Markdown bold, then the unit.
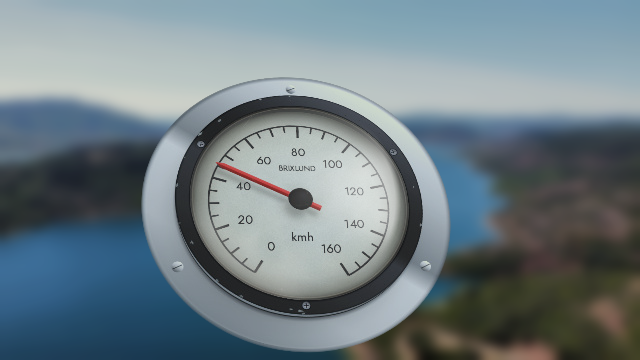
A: **45** km/h
